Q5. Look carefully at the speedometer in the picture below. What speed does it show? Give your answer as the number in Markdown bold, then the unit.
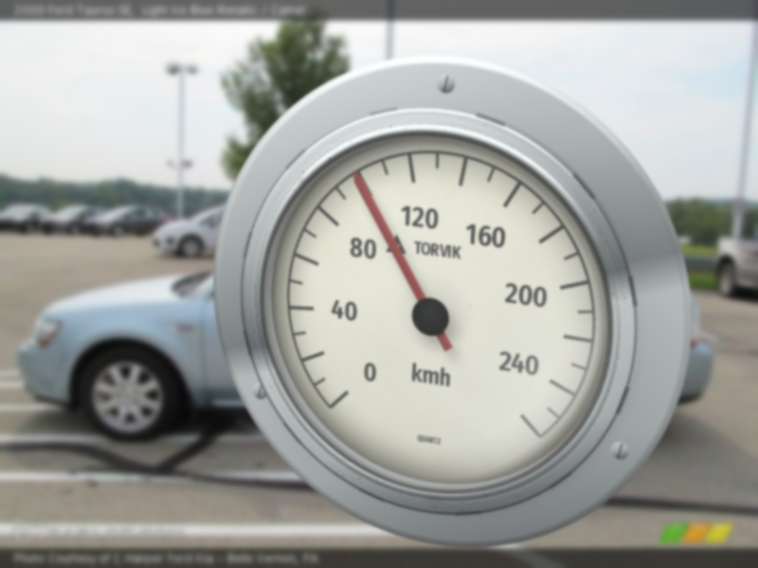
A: **100** km/h
